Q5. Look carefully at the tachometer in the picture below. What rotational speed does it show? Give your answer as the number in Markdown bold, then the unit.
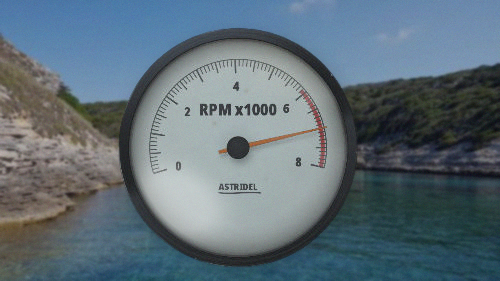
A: **7000** rpm
